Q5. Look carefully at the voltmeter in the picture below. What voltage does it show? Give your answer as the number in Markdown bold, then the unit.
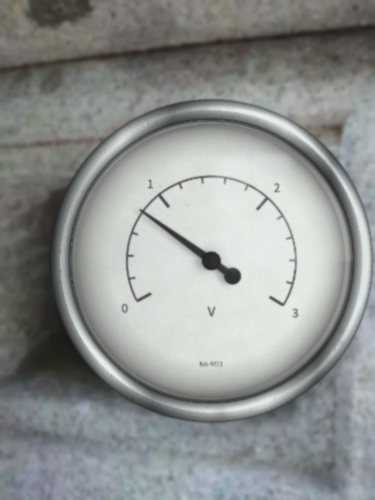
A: **0.8** V
